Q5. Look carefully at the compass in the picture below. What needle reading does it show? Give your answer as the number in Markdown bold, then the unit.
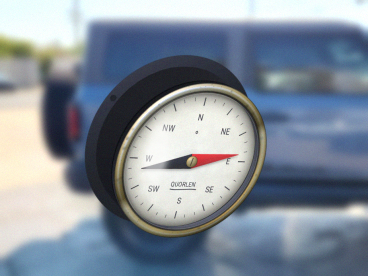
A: **80** °
